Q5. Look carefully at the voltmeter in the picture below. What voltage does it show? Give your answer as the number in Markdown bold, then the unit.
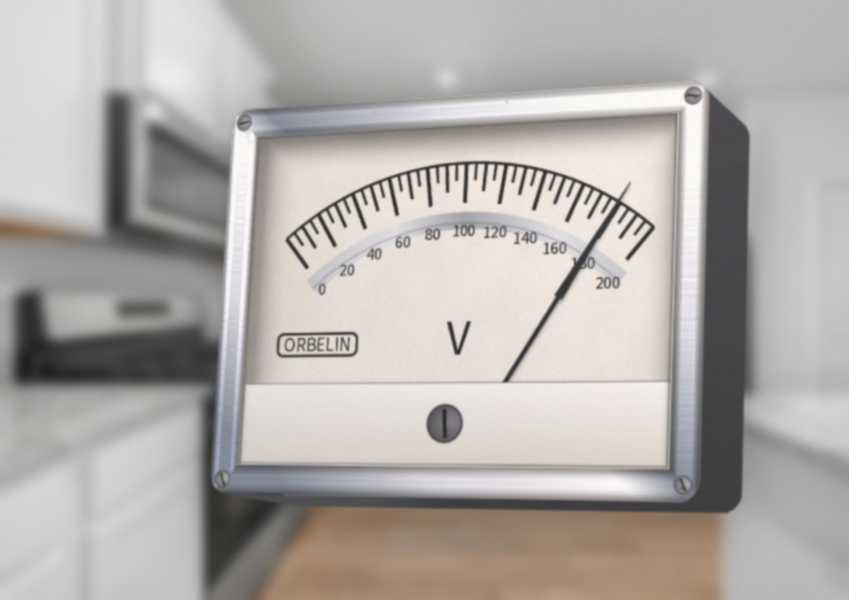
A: **180** V
